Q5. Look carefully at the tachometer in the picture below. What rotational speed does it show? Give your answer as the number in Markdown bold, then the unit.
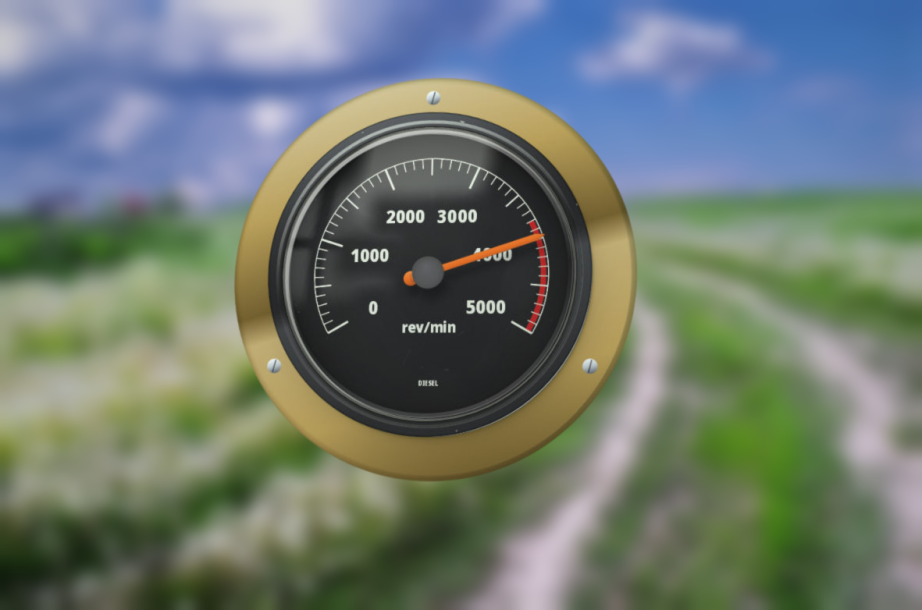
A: **4000** rpm
